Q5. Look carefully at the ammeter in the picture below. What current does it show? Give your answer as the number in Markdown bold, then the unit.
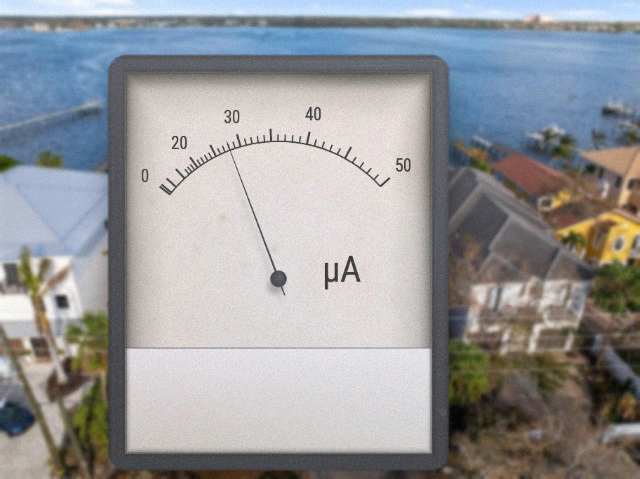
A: **28** µA
